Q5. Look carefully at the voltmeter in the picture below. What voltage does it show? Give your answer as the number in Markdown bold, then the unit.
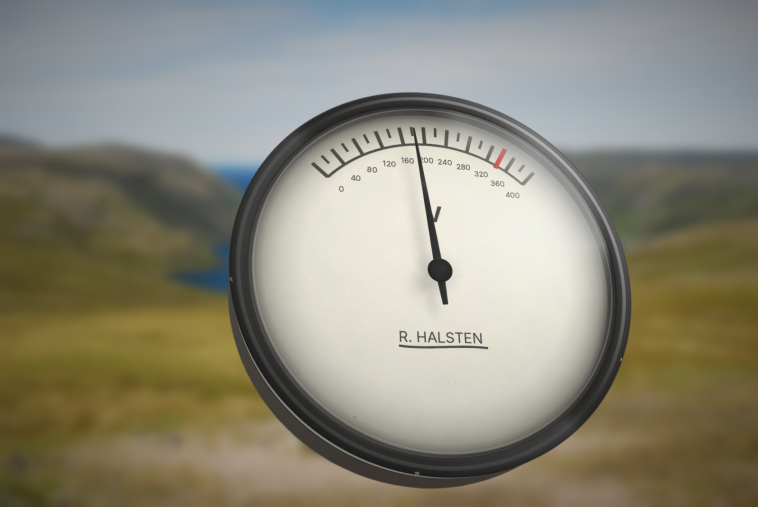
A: **180** V
